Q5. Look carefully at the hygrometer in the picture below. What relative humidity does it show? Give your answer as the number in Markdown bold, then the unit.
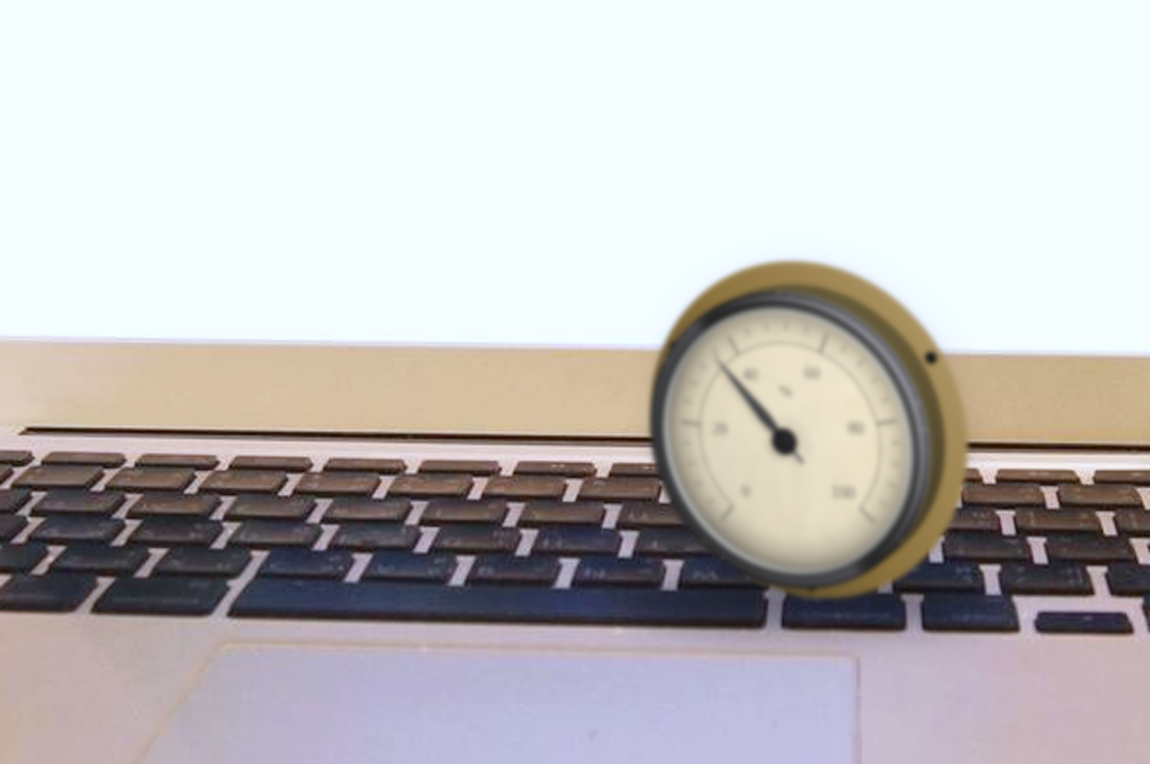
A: **36** %
